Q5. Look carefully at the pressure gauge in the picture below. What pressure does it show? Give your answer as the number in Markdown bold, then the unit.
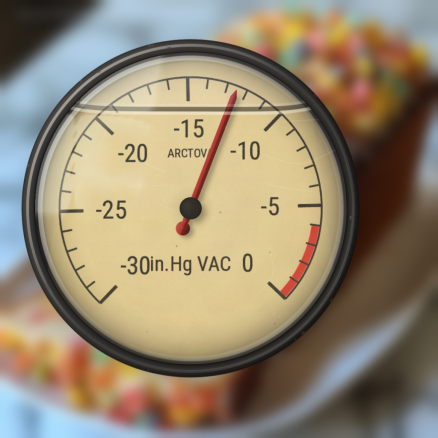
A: **-12.5** inHg
